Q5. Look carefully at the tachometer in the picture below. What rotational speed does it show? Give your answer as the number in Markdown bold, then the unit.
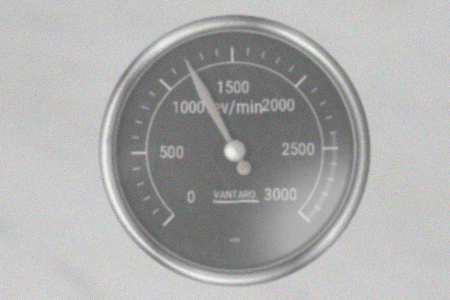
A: **1200** rpm
